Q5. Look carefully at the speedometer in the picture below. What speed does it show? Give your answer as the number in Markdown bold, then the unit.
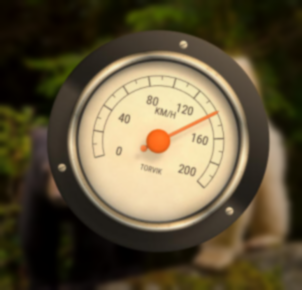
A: **140** km/h
